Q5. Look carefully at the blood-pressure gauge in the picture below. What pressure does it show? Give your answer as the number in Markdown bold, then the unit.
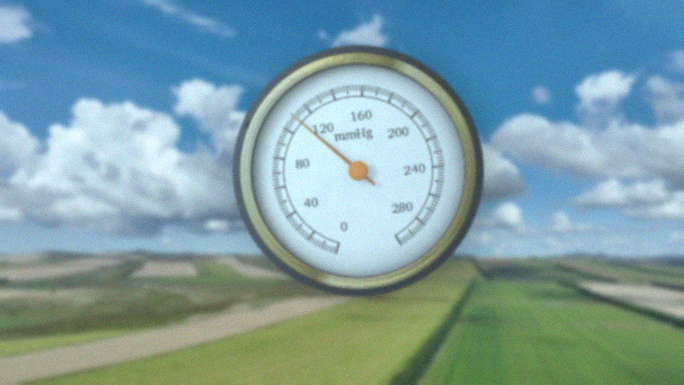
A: **110** mmHg
